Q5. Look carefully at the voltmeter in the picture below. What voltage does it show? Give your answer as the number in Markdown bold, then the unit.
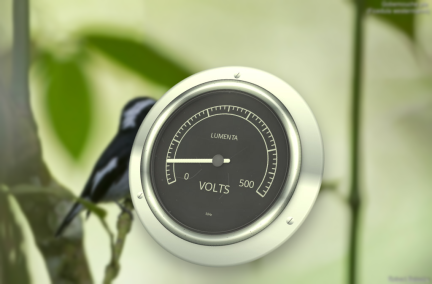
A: **50** V
